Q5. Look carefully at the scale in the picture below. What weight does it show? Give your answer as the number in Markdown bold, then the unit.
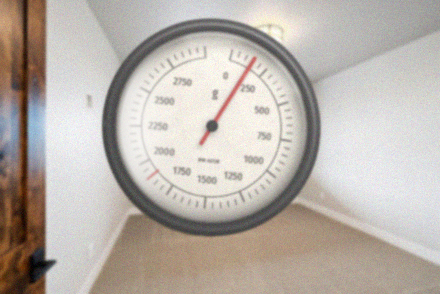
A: **150** g
